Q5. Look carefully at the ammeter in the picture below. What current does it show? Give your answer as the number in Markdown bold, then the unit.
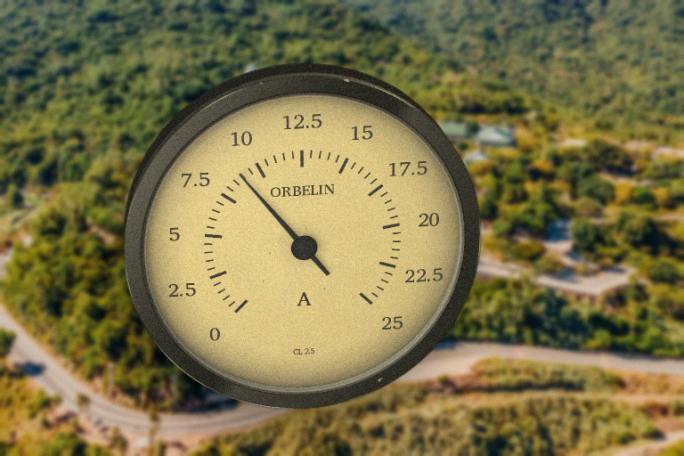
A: **9** A
